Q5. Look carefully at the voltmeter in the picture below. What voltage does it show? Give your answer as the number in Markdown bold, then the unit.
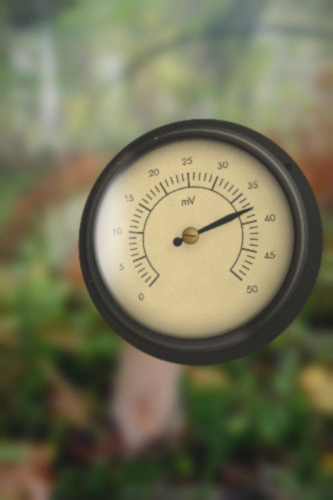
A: **38** mV
